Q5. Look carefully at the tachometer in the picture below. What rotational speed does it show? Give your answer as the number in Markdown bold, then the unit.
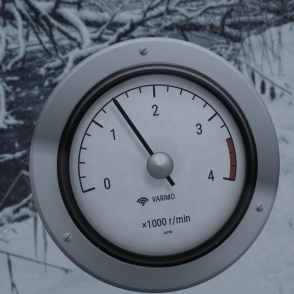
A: **1400** rpm
